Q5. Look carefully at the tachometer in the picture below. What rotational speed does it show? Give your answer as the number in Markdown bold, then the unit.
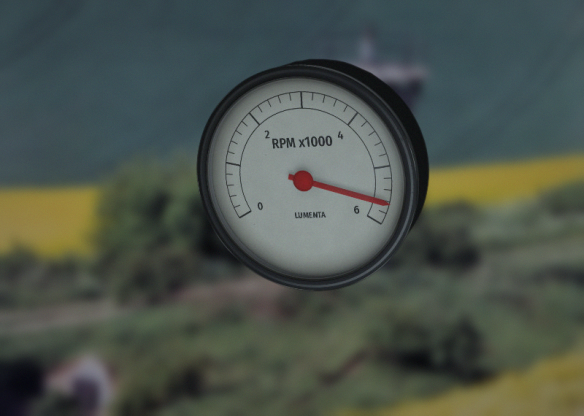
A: **5600** rpm
